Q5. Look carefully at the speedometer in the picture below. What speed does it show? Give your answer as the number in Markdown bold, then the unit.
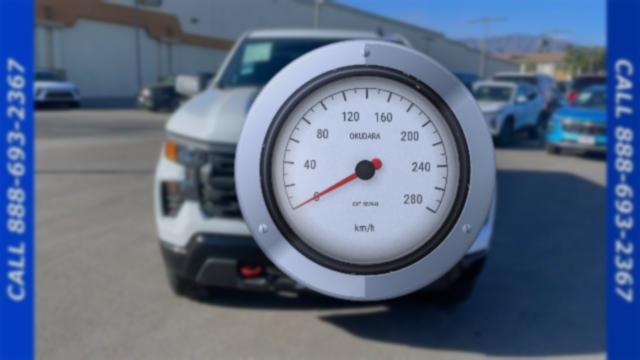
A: **0** km/h
